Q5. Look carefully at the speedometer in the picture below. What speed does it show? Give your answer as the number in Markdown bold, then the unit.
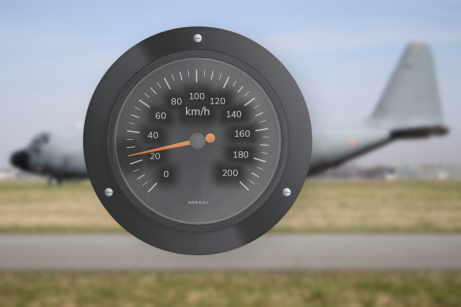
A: **25** km/h
